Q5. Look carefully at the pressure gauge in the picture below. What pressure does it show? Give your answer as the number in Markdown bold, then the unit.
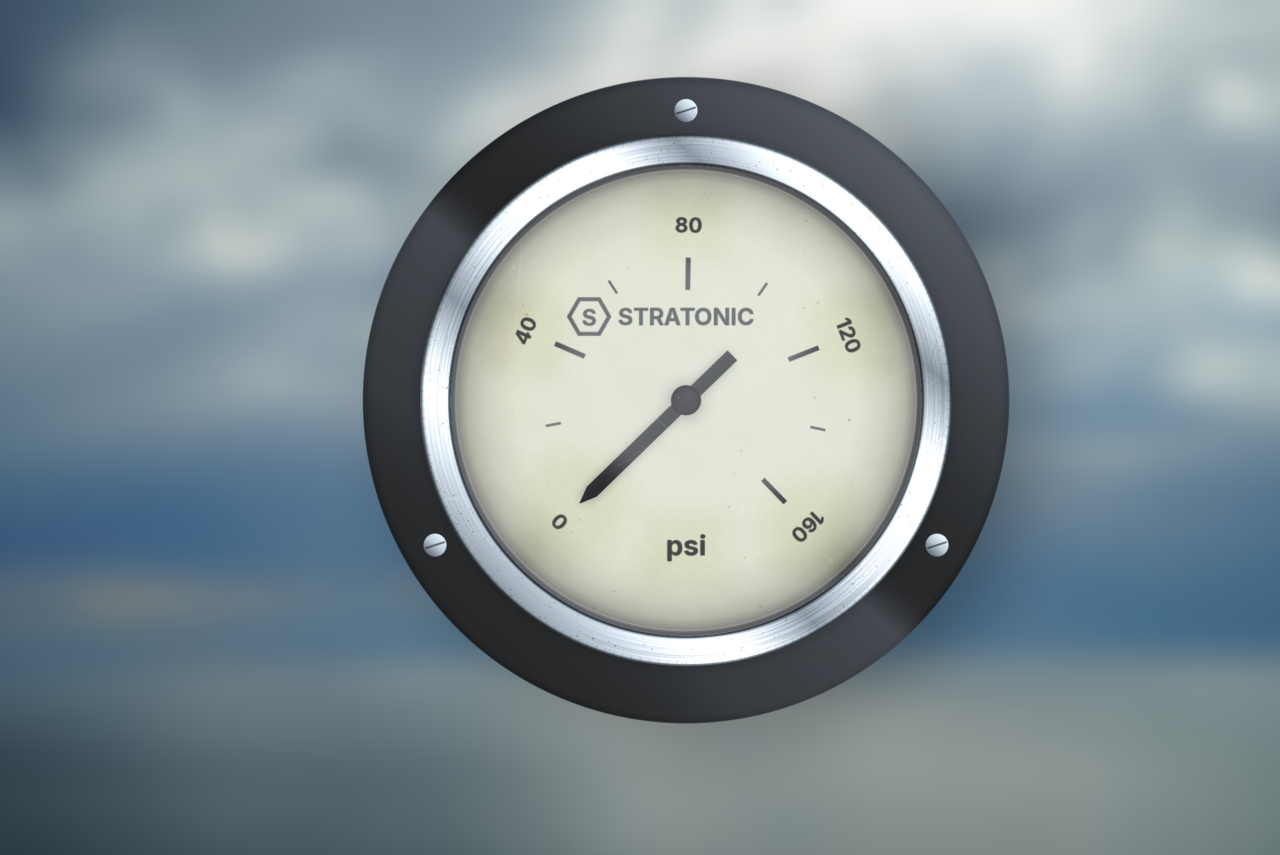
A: **0** psi
